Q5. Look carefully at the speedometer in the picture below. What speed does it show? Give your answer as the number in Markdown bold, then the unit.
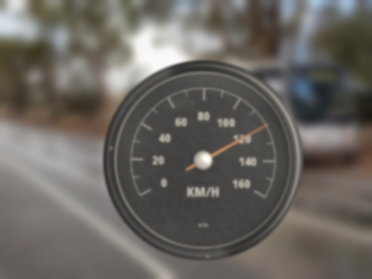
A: **120** km/h
